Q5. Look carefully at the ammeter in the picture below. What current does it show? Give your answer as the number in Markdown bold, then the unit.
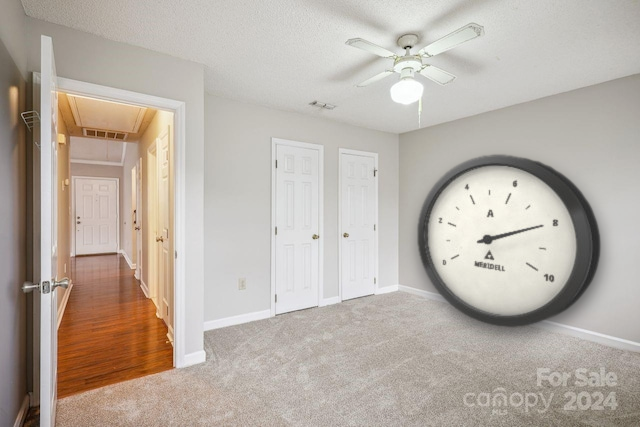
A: **8** A
